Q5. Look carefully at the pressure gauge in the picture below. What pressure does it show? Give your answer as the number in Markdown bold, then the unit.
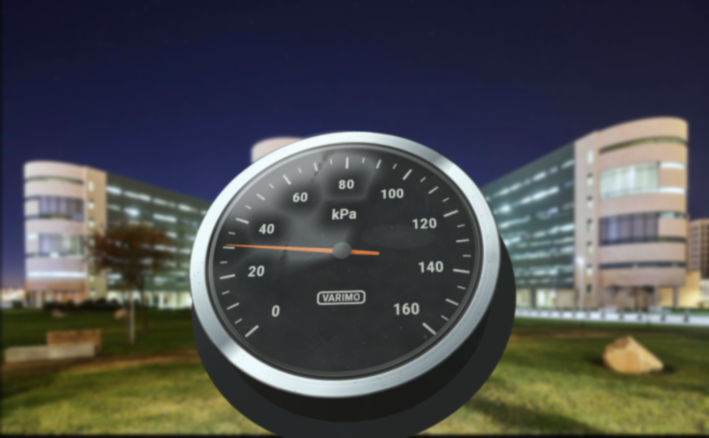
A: **30** kPa
